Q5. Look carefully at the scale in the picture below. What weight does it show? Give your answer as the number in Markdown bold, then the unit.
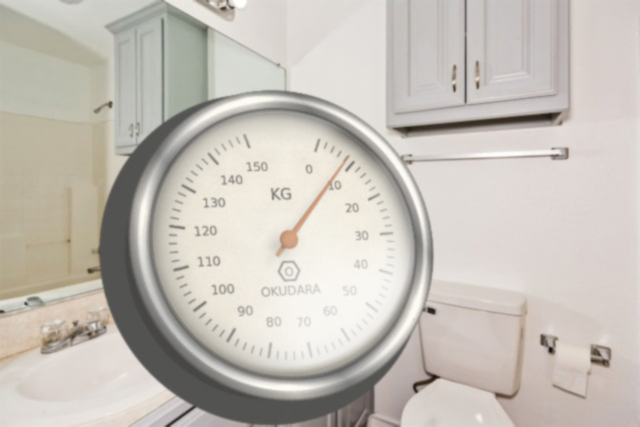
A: **8** kg
